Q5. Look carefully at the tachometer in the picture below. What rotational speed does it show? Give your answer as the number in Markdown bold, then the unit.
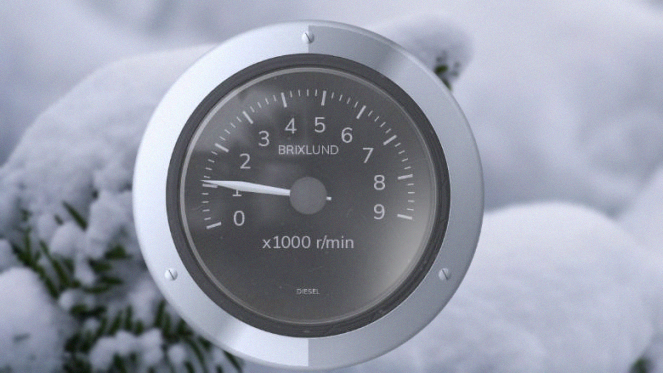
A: **1100** rpm
